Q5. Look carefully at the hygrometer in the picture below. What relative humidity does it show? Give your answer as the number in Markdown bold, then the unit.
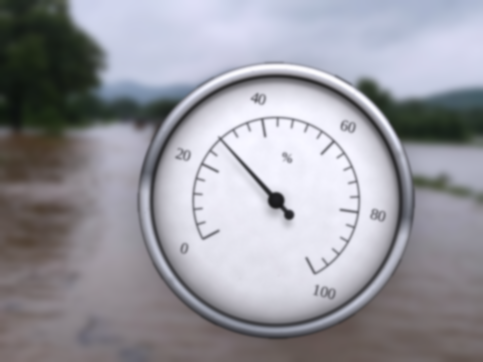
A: **28** %
